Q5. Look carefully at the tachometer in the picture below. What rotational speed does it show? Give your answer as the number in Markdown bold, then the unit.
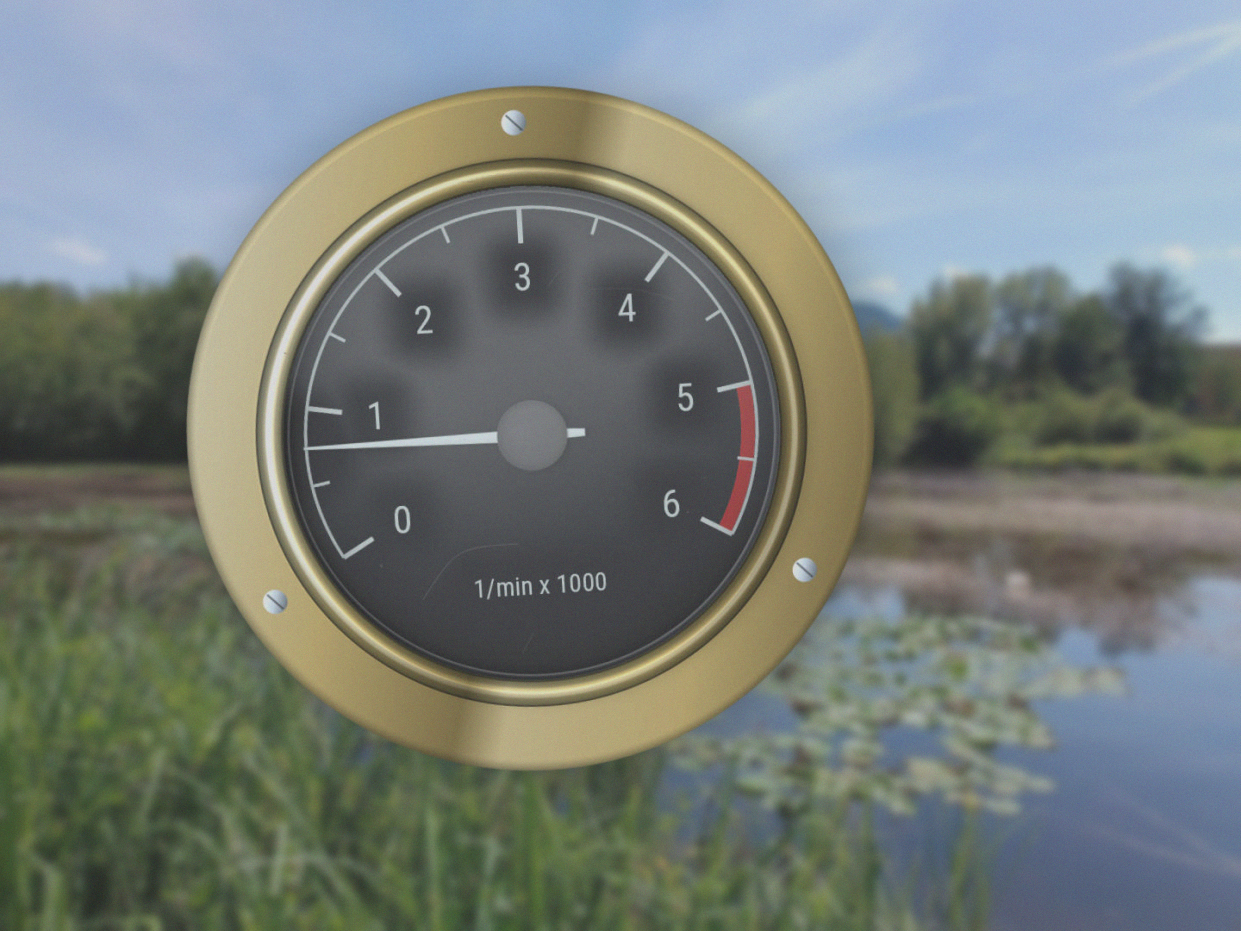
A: **750** rpm
